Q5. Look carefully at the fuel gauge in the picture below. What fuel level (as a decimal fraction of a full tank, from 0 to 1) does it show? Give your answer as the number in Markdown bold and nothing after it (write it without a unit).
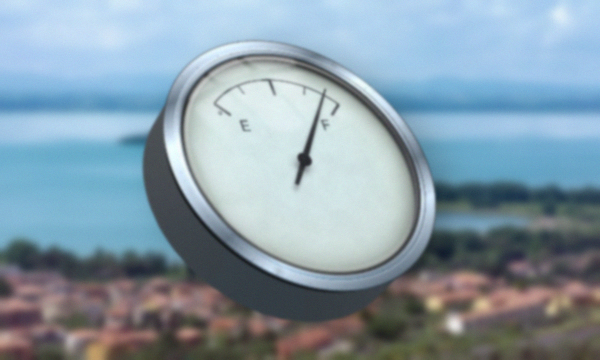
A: **0.875**
